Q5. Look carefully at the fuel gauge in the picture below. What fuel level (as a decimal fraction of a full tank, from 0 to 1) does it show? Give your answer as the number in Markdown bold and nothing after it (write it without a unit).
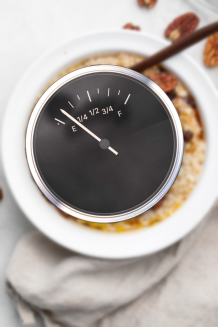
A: **0.125**
